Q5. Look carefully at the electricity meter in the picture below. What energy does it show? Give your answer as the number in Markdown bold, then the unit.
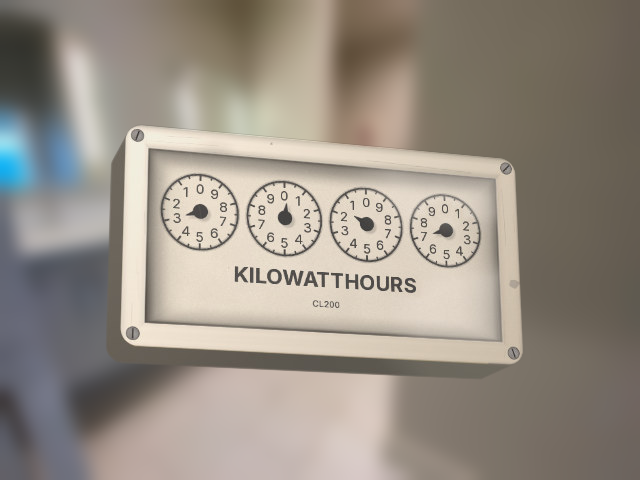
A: **3017** kWh
